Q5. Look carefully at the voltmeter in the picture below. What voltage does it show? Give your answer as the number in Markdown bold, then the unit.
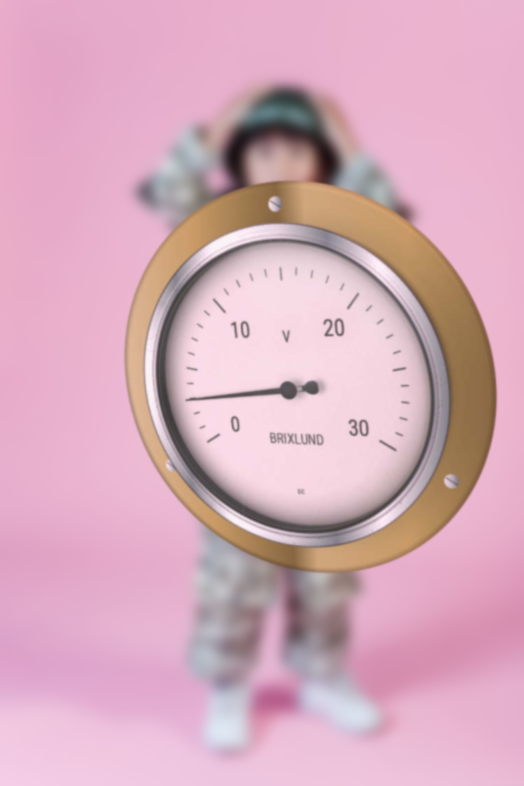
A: **3** V
